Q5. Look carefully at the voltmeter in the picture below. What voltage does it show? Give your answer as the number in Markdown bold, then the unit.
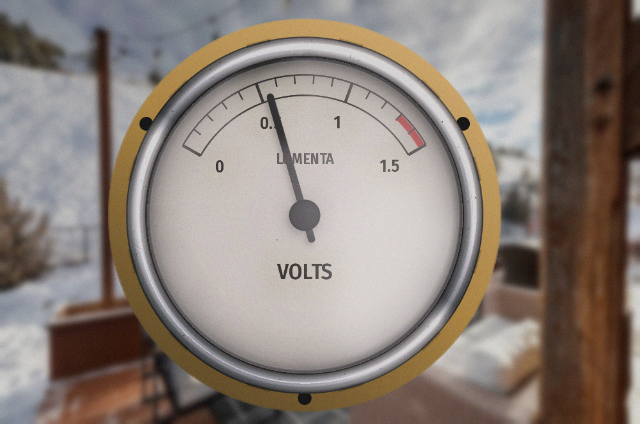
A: **0.55** V
